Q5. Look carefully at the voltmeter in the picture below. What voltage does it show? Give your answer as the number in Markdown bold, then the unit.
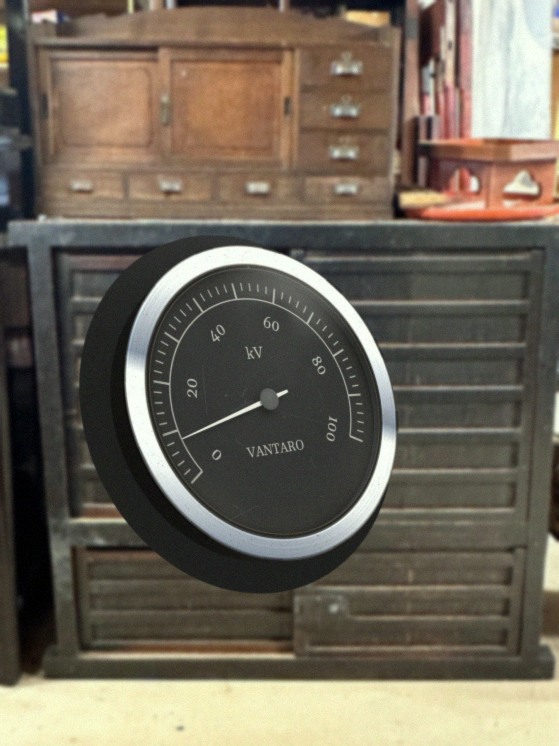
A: **8** kV
